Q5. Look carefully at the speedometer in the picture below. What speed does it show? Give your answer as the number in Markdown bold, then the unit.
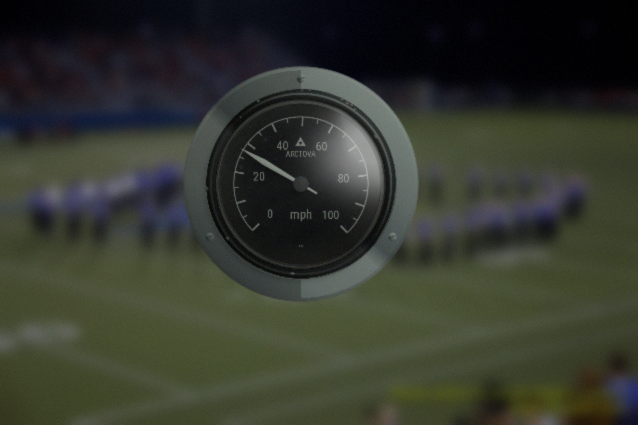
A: **27.5** mph
